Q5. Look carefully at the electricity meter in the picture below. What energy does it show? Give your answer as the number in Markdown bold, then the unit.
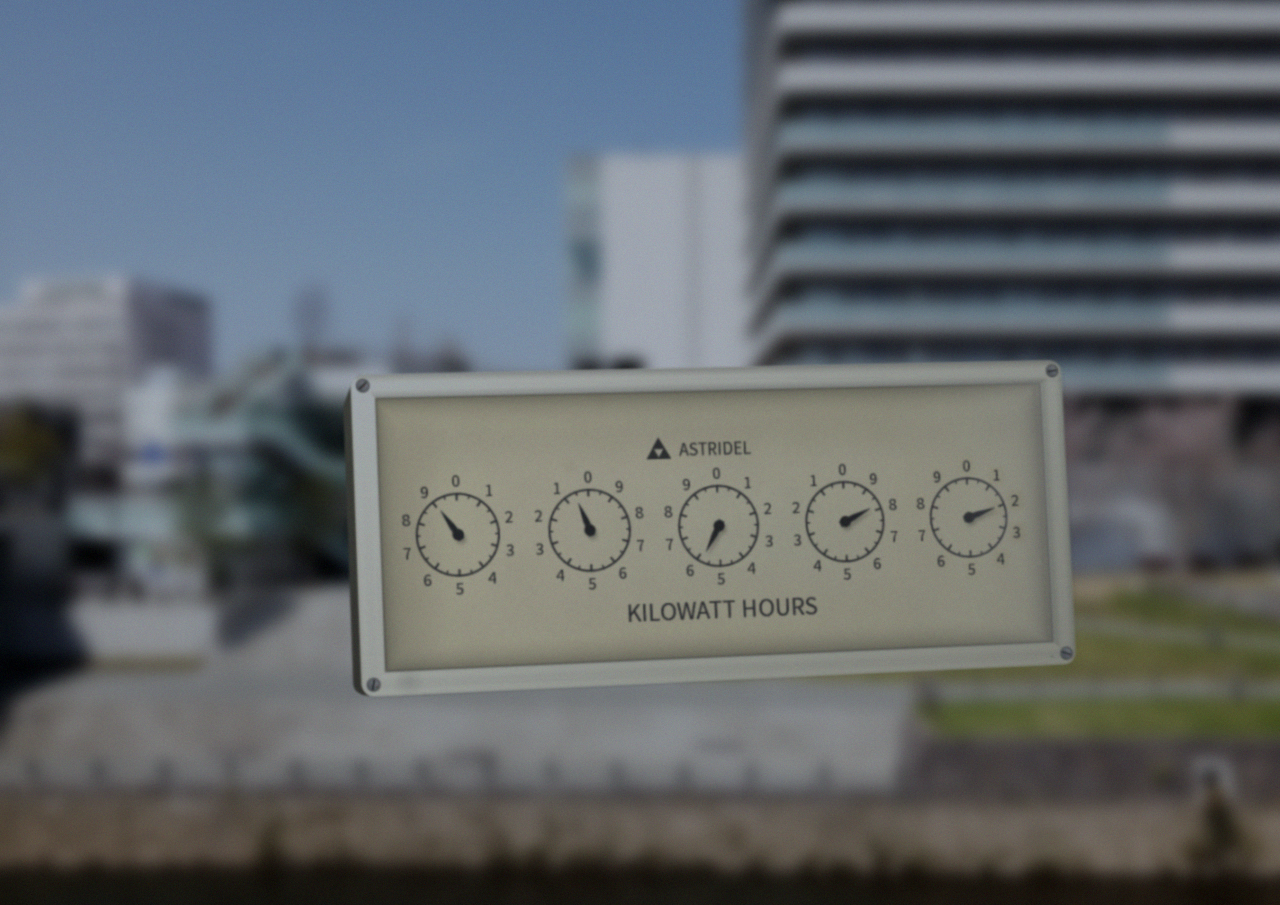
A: **90582** kWh
